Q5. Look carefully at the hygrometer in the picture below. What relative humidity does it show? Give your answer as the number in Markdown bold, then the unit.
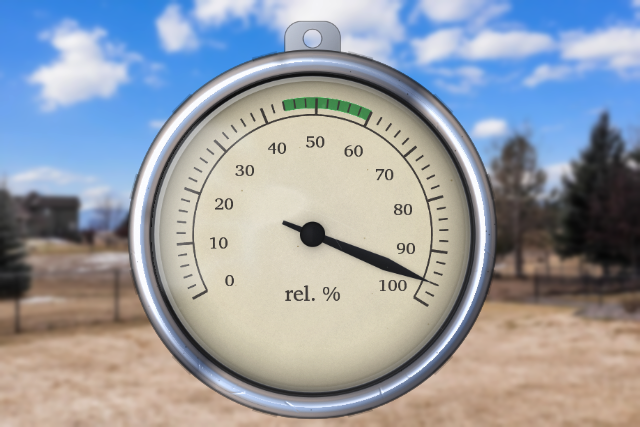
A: **96** %
